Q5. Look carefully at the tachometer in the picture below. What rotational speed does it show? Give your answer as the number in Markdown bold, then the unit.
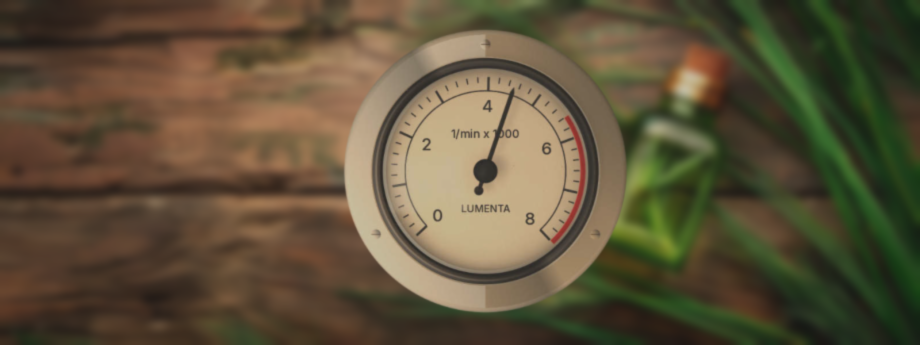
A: **4500** rpm
